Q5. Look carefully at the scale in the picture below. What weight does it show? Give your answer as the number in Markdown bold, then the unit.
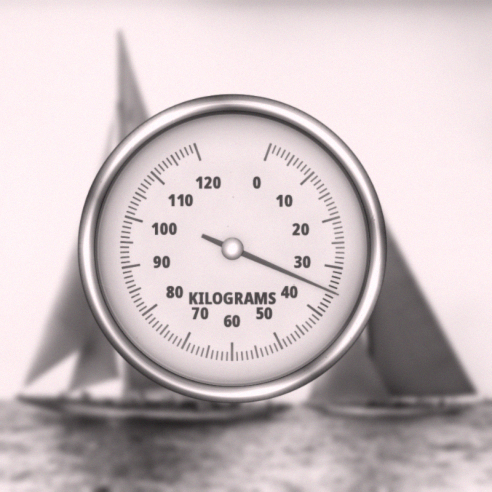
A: **35** kg
